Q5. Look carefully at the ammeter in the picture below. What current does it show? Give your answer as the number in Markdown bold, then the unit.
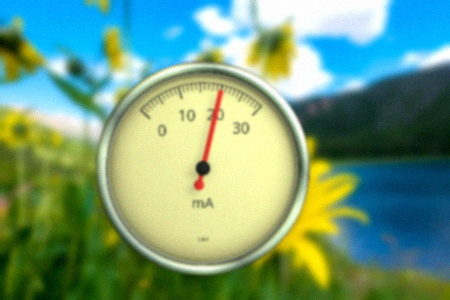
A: **20** mA
